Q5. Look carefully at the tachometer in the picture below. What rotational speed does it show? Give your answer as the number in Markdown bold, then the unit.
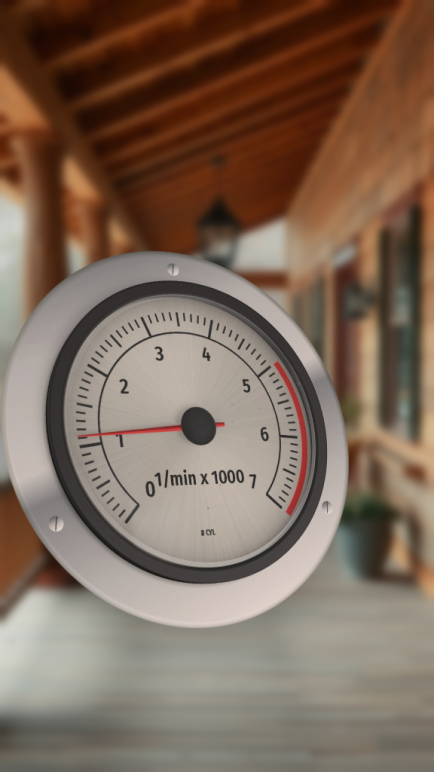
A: **1100** rpm
